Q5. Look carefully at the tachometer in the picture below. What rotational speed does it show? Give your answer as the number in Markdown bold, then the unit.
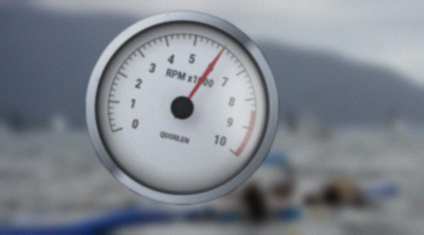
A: **6000** rpm
